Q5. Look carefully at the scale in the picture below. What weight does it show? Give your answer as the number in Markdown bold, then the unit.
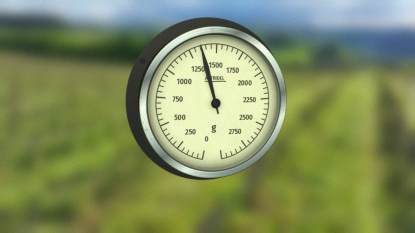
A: **1350** g
